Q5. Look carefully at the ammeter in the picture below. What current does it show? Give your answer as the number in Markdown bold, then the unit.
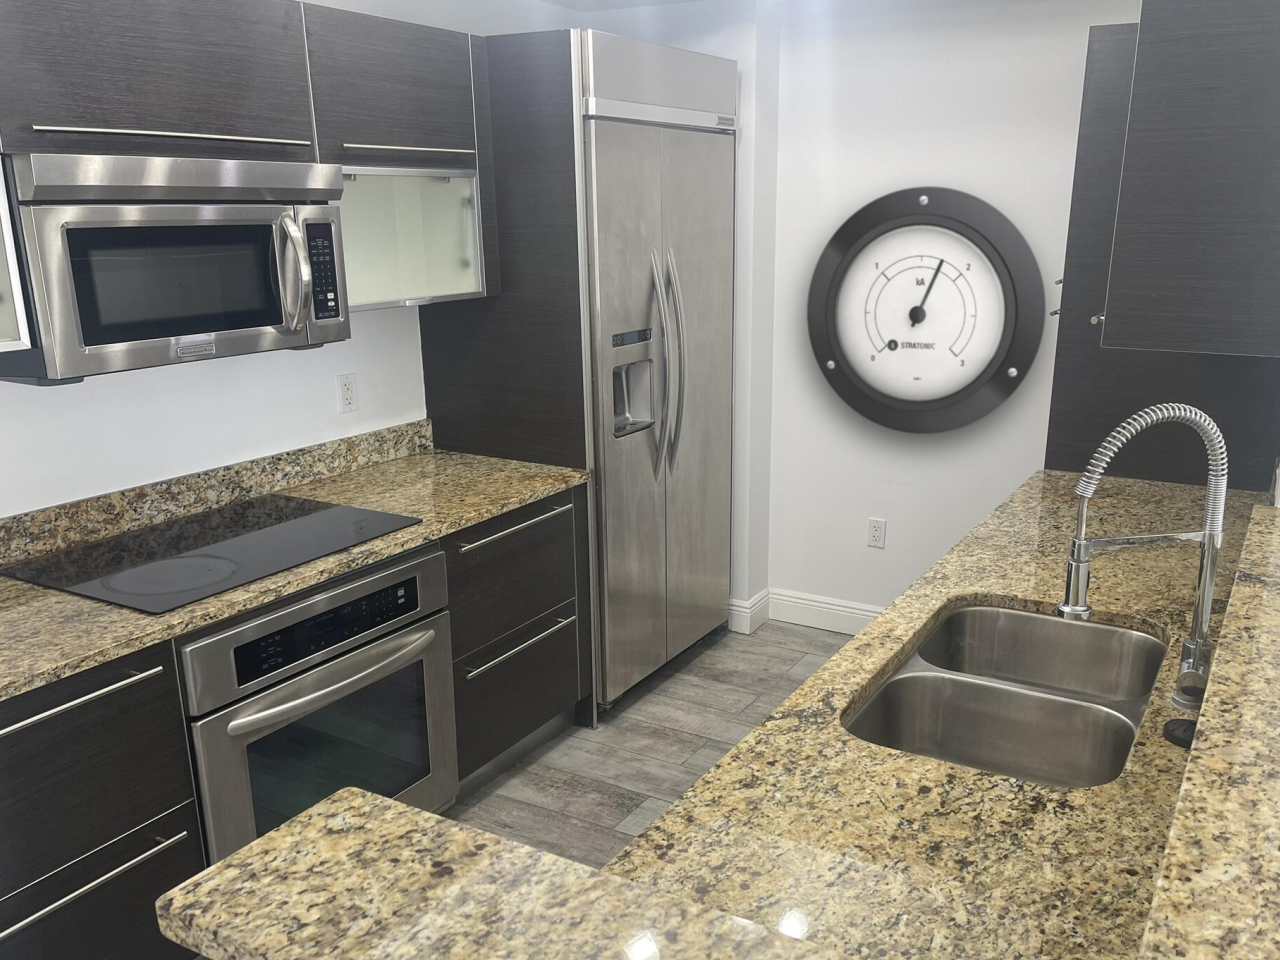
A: **1.75** kA
